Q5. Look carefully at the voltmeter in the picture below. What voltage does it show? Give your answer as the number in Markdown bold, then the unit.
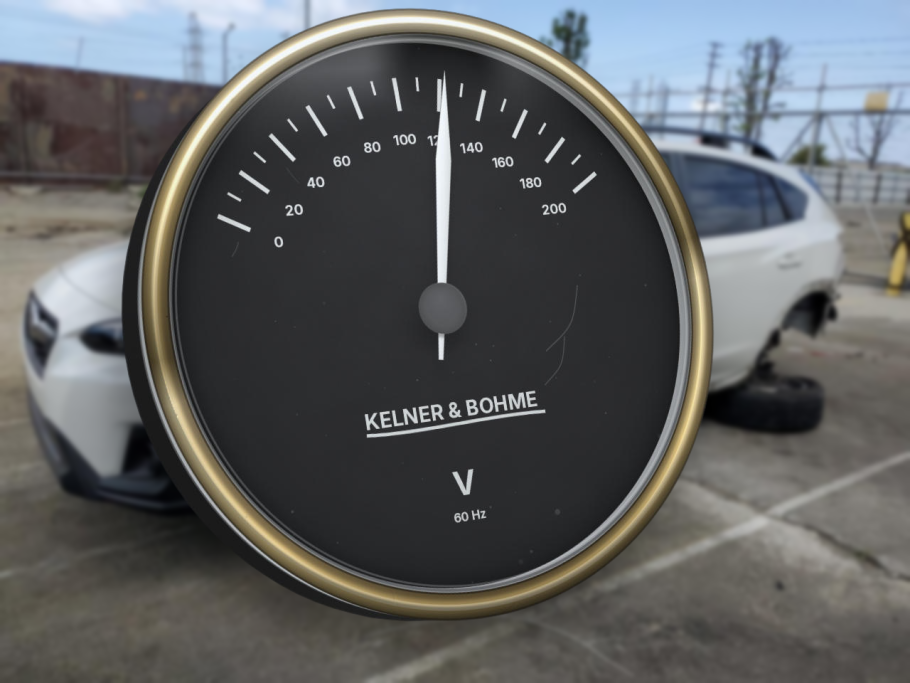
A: **120** V
